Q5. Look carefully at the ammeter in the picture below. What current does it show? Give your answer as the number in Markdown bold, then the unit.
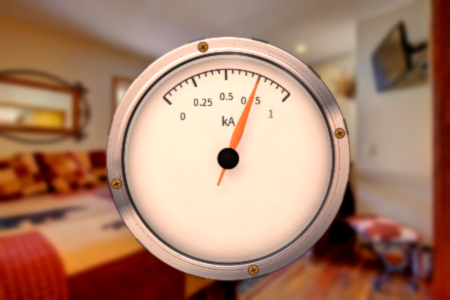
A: **0.75** kA
